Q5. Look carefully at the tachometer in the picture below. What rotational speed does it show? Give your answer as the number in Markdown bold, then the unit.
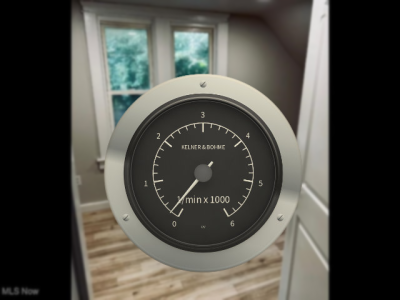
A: **200** rpm
